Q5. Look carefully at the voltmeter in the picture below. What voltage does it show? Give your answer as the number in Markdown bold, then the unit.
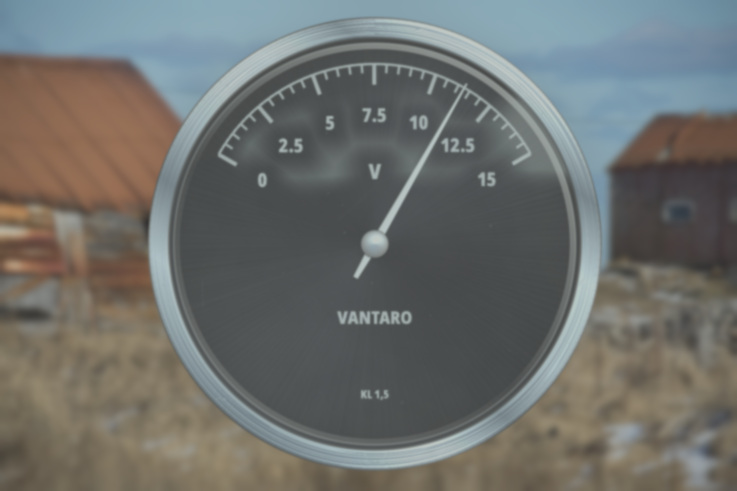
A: **11.25** V
